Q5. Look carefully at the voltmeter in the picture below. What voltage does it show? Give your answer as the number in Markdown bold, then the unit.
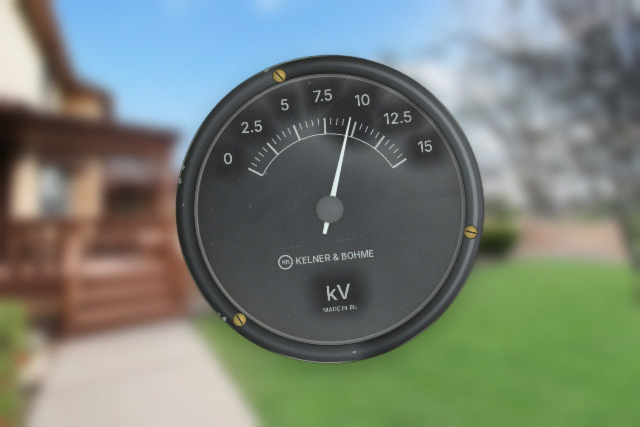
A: **9.5** kV
